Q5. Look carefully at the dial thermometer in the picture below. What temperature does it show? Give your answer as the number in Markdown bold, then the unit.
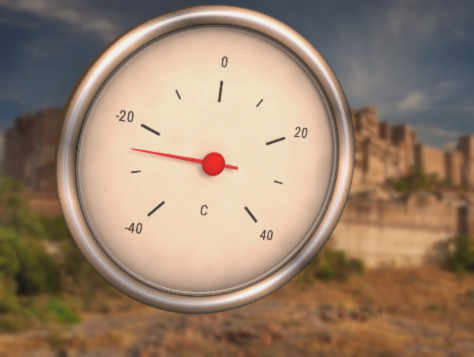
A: **-25** °C
